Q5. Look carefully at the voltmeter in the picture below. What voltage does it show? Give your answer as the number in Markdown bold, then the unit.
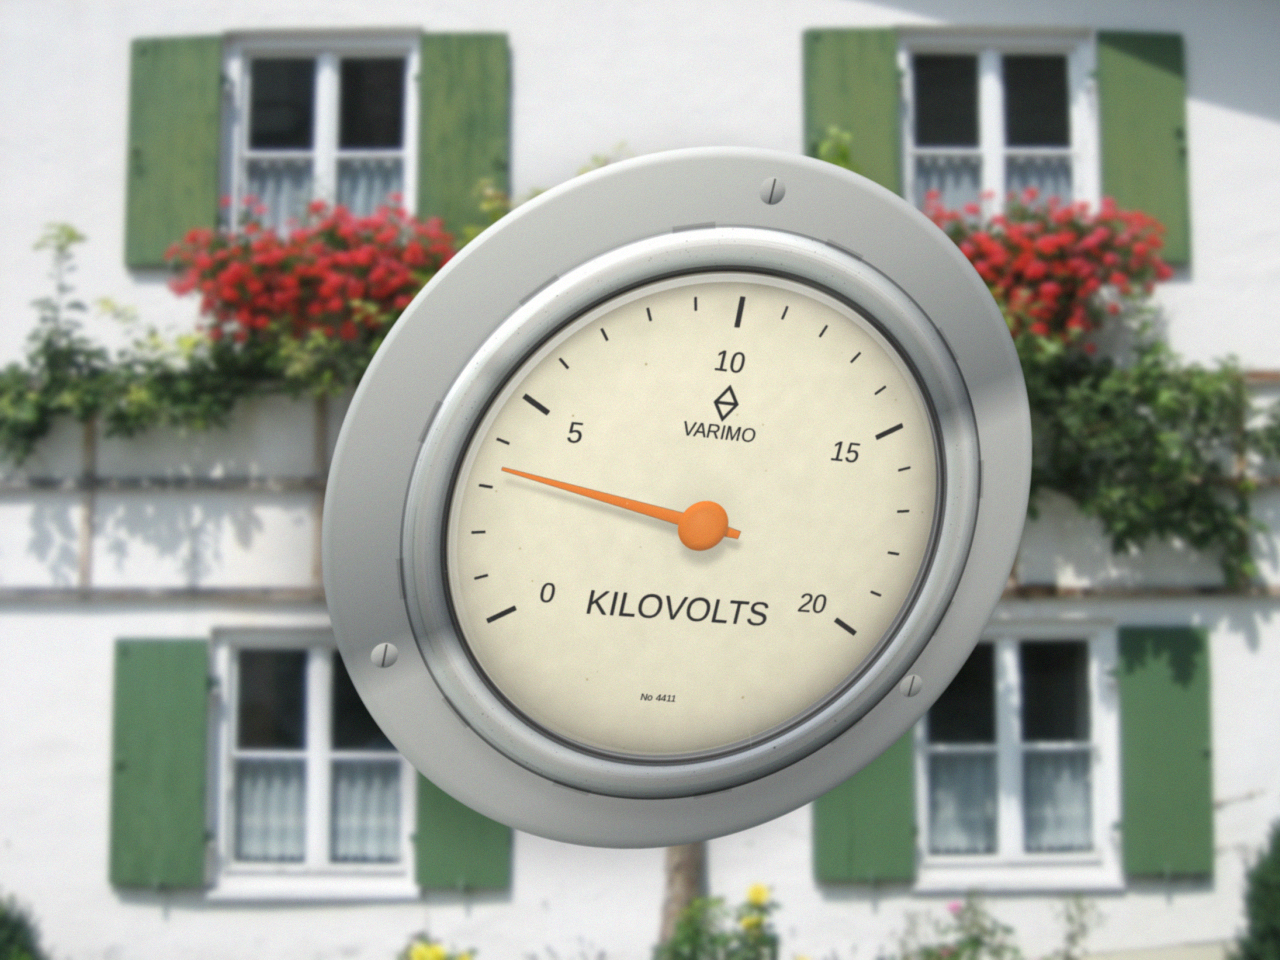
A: **3.5** kV
